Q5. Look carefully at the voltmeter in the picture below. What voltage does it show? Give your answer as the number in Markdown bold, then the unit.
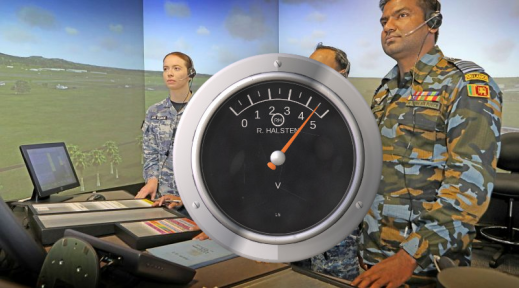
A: **4.5** V
